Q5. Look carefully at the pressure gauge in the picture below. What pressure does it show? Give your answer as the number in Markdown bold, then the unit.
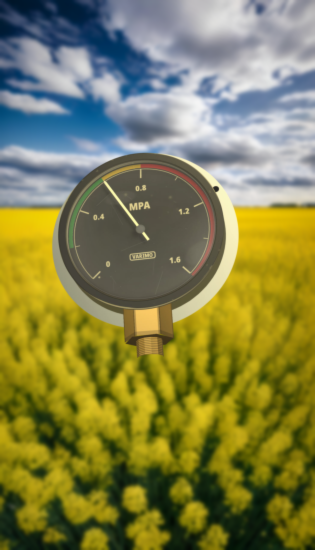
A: **0.6** MPa
